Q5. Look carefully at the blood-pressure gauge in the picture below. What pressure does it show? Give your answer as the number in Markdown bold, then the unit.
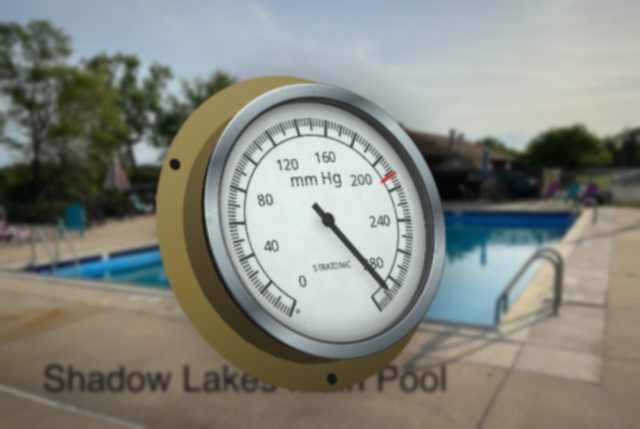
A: **290** mmHg
